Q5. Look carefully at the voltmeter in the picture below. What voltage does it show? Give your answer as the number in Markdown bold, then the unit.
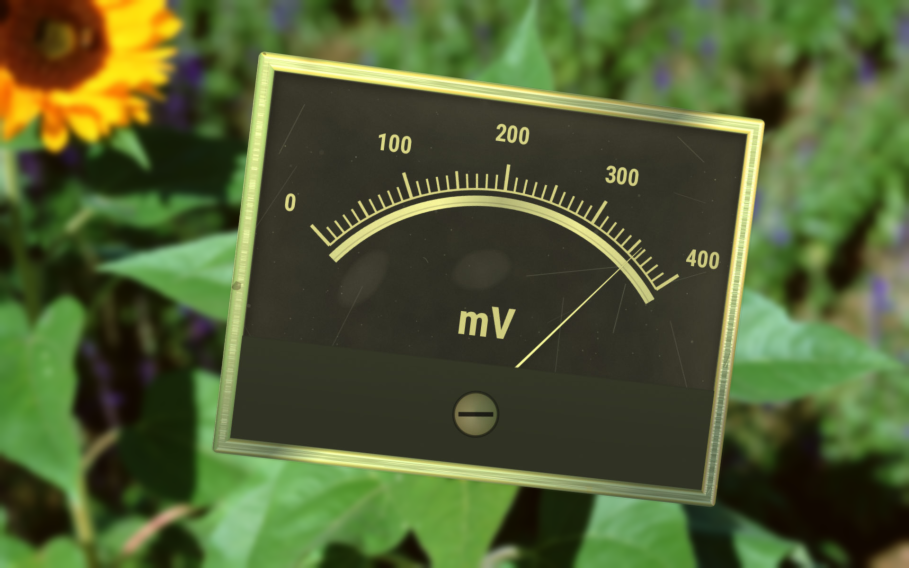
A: **355** mV
